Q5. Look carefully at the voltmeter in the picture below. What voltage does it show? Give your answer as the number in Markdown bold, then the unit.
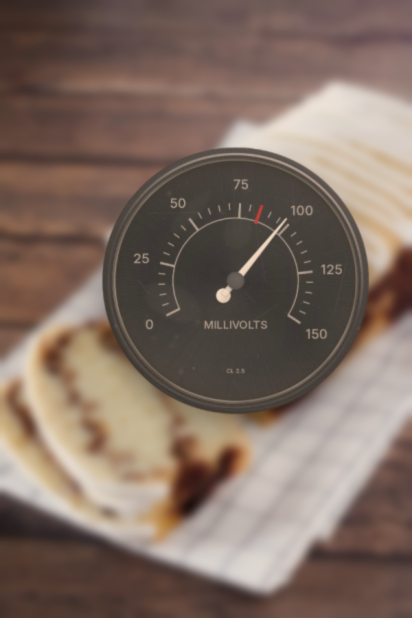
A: **97.5** mV
